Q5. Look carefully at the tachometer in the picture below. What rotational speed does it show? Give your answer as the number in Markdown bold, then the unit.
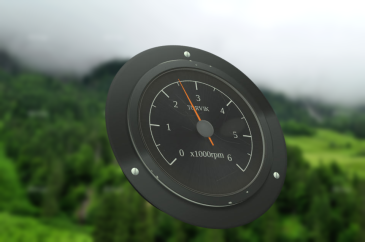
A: **2500** rpm
